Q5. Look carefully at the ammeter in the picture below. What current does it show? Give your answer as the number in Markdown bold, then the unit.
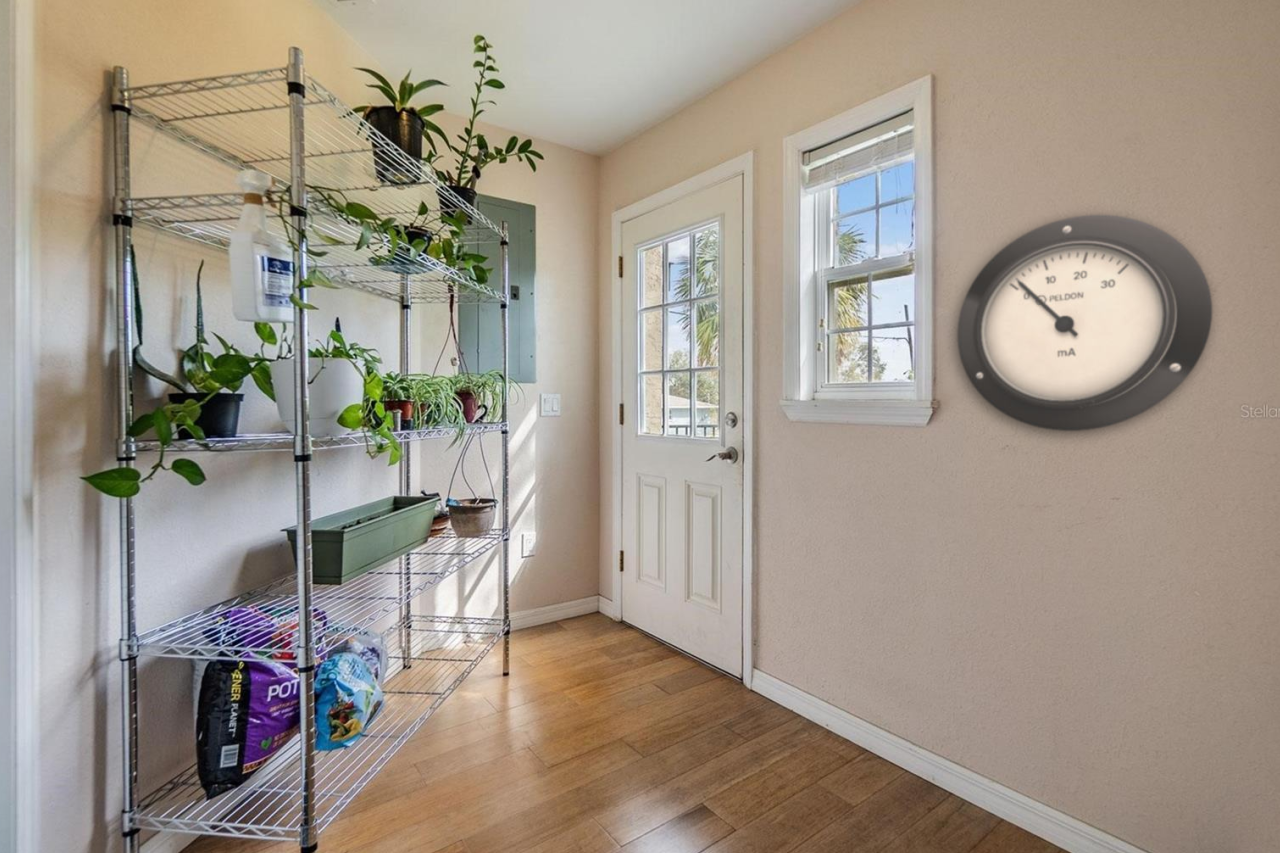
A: **2** mA
